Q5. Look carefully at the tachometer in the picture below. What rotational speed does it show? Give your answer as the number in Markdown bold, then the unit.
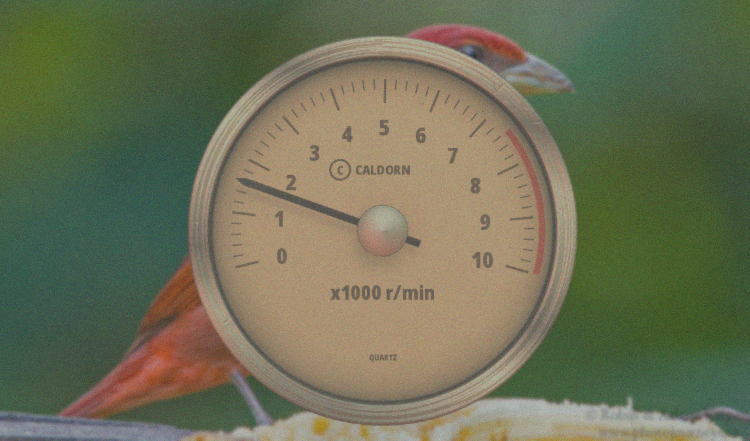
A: **1600** rpm
